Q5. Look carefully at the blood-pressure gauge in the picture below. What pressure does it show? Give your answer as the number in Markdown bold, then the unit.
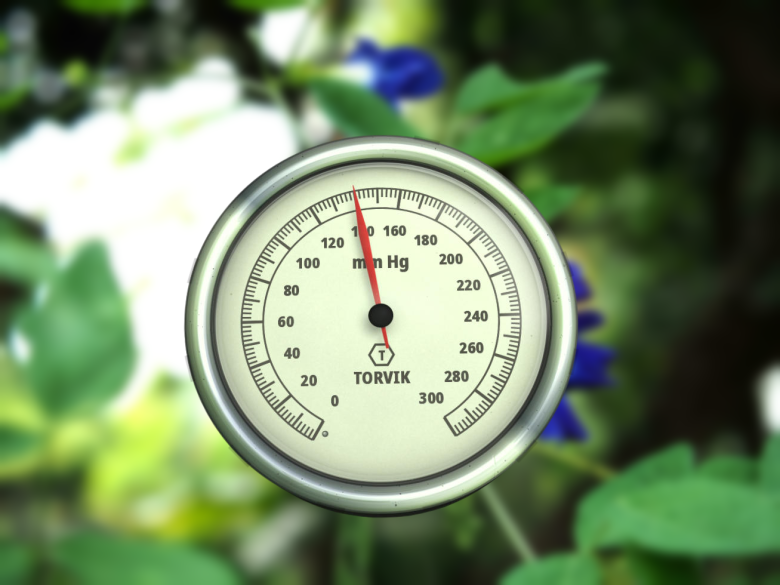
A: **140** mmHg
